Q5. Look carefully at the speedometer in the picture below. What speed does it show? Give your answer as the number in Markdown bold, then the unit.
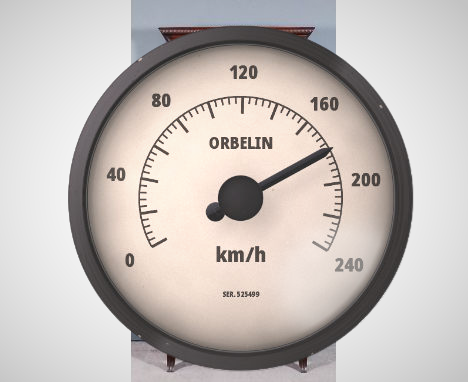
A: **180** km/h
